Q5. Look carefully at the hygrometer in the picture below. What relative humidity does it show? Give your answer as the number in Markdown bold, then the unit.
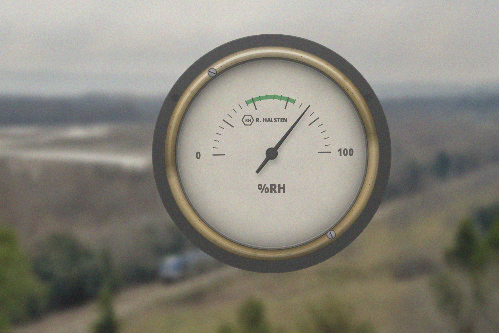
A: **72** %
